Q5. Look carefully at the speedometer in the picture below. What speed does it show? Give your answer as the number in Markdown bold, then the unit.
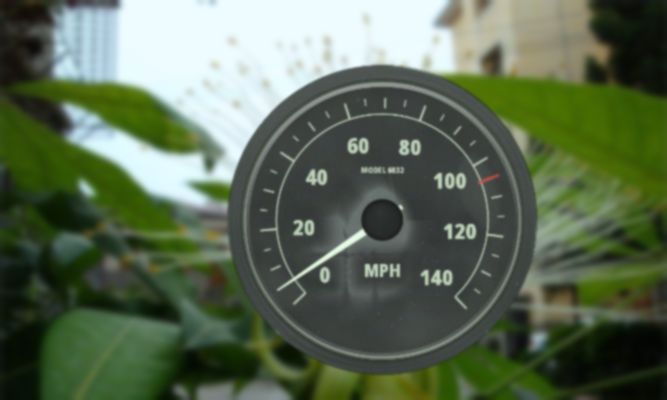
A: **5** mph
